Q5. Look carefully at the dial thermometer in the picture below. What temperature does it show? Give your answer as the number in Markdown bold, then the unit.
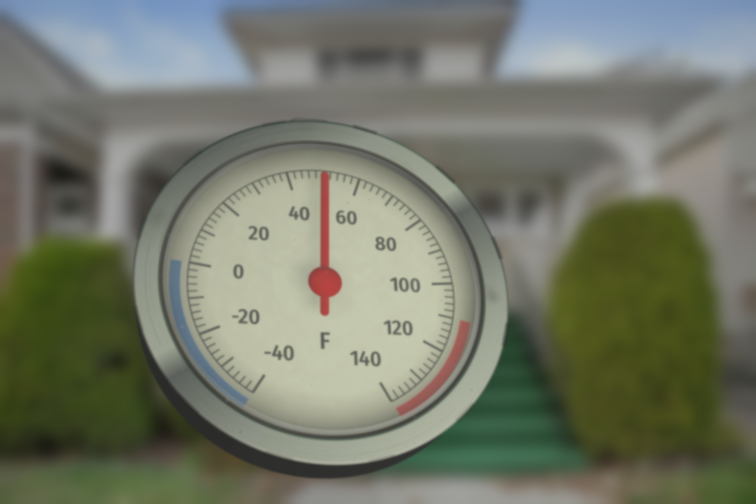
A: **50** °F
